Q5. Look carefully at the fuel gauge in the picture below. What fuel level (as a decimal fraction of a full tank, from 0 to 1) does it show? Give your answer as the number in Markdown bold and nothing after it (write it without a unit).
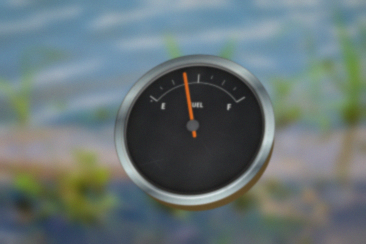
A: **0.375**
